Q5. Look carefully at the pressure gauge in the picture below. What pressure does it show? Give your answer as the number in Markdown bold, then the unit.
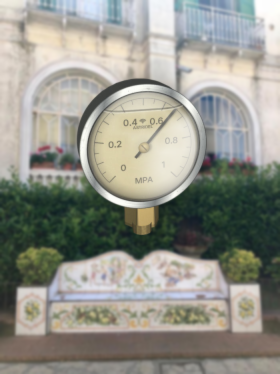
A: **0.65** MPa
